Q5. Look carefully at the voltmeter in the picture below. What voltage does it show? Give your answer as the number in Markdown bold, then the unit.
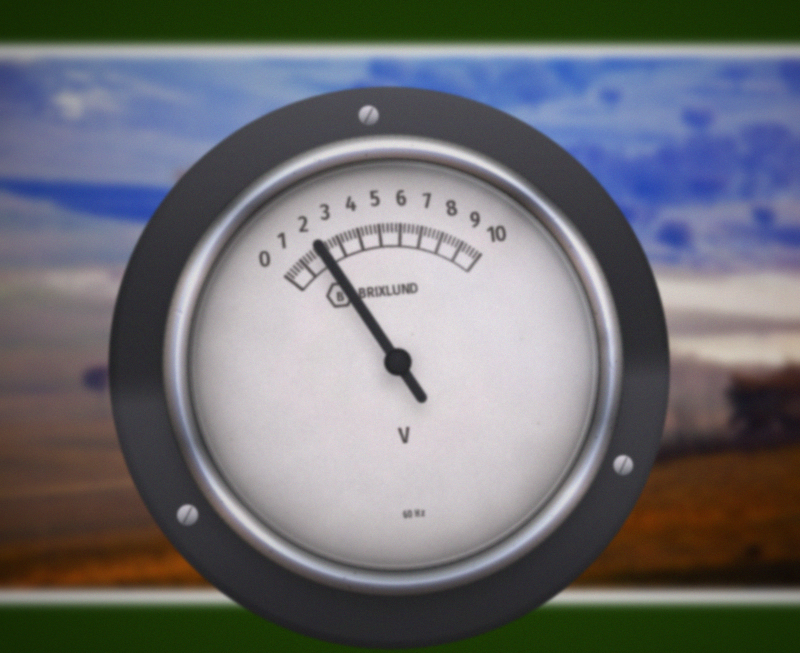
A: **2** V
